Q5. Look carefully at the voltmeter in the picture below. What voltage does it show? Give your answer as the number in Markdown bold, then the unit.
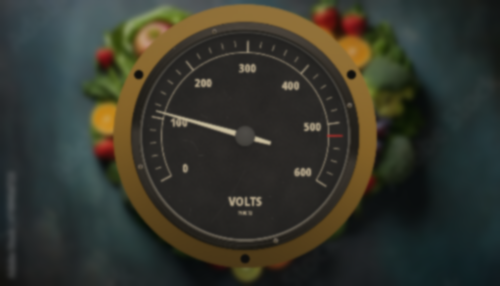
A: **110** V
